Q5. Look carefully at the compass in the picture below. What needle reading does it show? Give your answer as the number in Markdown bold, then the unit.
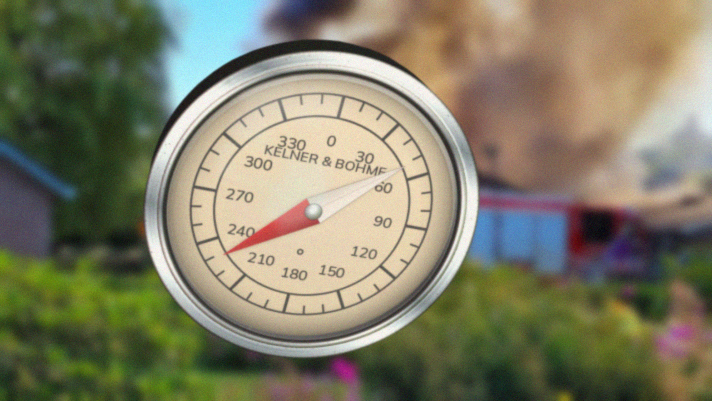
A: **230** °
